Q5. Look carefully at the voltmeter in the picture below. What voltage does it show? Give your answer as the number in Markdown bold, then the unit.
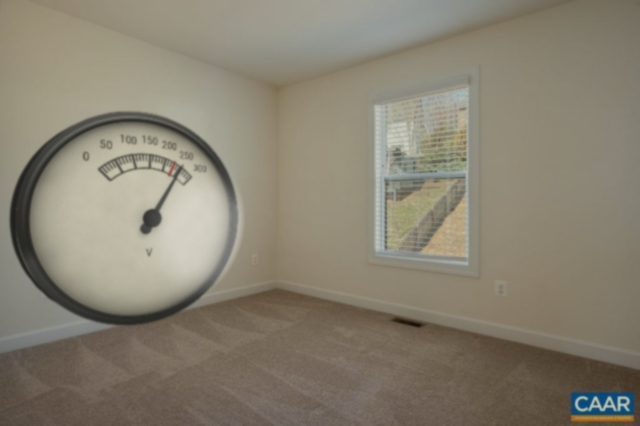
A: **250** V
